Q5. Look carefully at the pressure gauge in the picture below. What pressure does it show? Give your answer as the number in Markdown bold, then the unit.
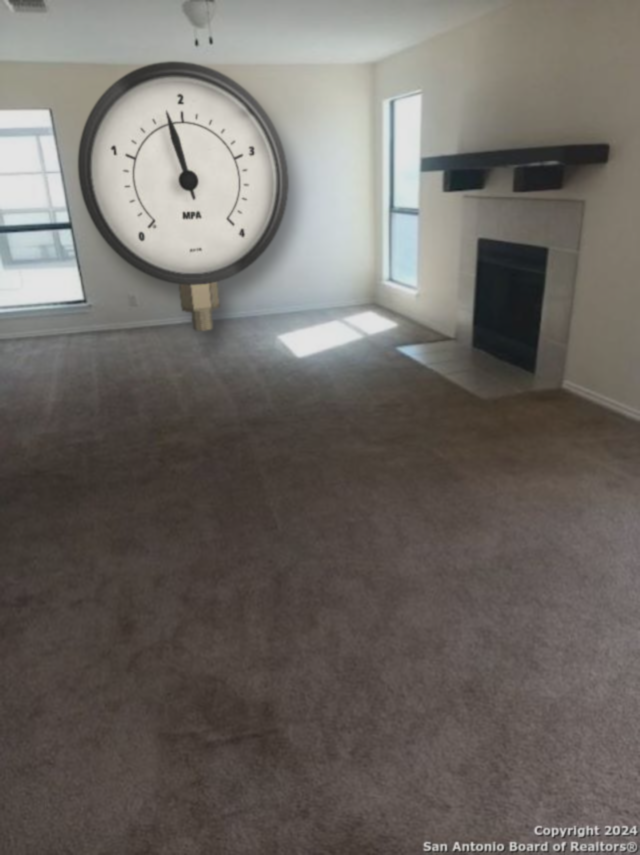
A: **1.8** MPa
